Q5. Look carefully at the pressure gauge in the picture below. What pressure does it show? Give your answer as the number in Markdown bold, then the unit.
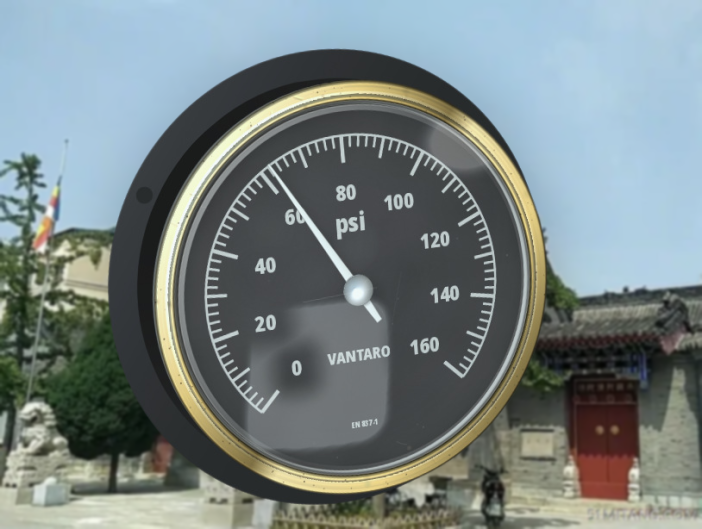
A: **62** psi
